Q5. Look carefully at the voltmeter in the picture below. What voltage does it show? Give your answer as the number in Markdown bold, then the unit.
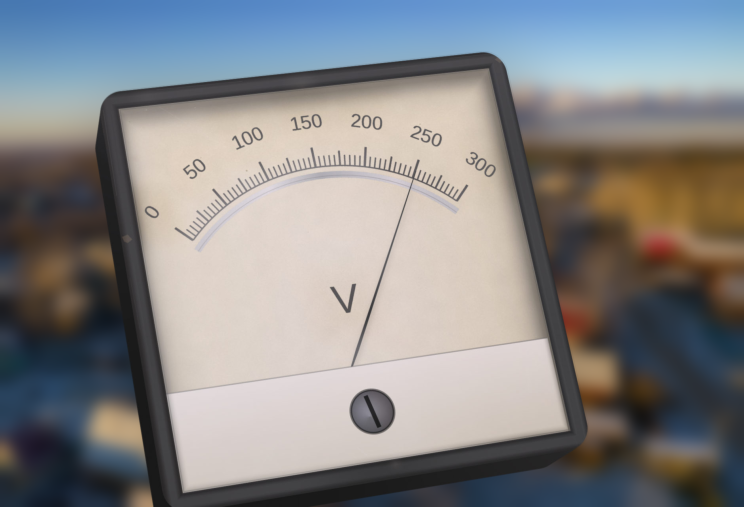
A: **250** V
